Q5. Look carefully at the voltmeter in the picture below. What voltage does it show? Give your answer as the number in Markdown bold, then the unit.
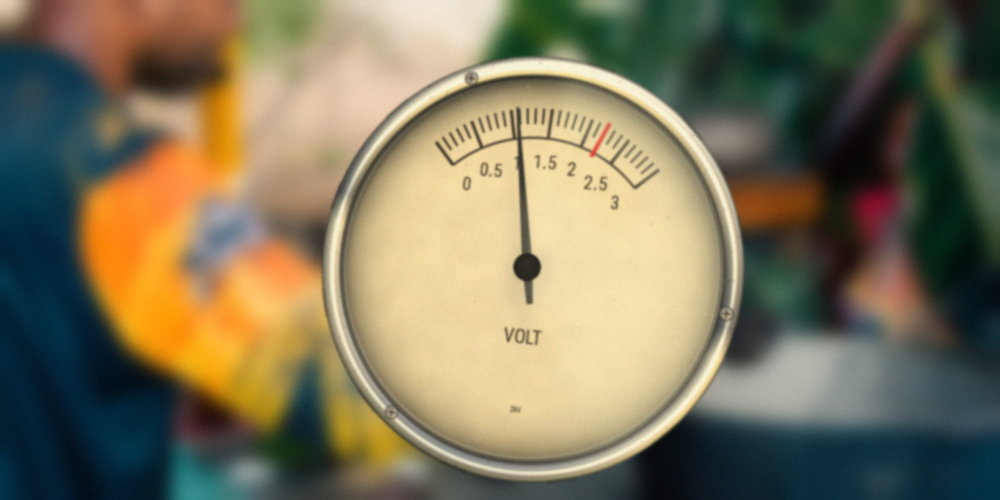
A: **1.1** V
